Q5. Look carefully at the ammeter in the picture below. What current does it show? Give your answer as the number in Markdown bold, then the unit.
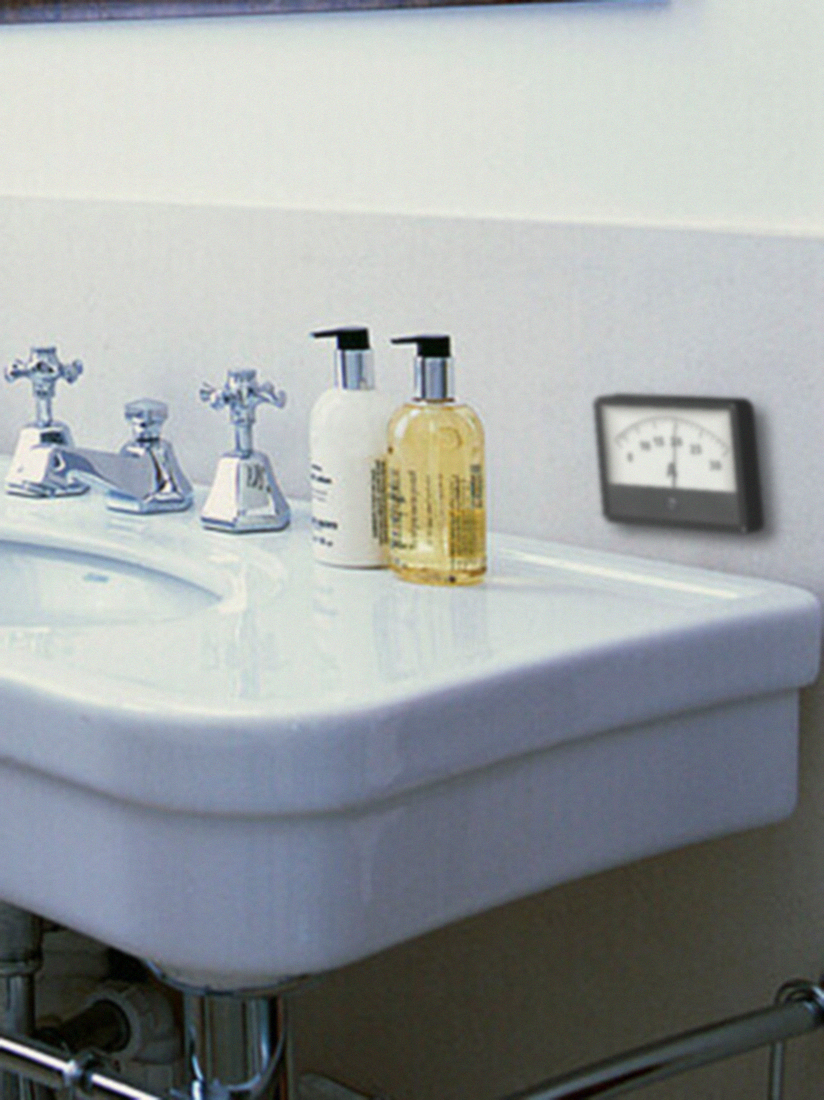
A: **20** A
